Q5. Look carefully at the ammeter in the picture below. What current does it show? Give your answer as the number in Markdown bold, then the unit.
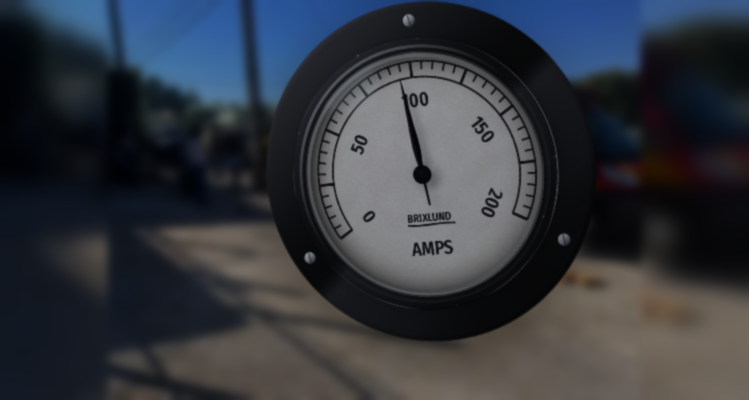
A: **95** A
